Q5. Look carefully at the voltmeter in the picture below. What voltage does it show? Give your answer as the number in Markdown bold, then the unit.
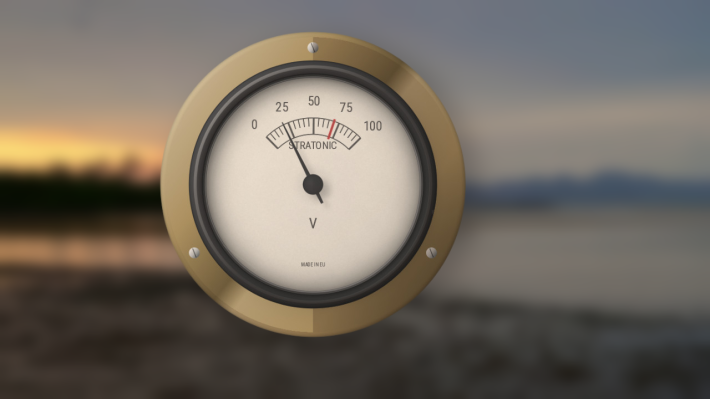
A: **20** V
